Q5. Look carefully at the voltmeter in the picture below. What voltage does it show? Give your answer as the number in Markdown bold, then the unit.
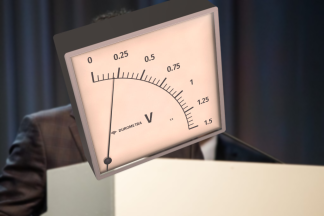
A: **0.2** V
